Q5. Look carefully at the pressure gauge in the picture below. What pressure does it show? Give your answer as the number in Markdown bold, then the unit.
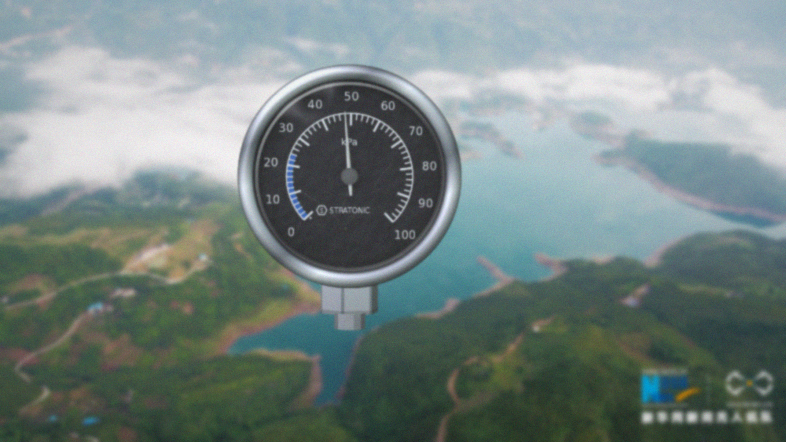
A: **48** kPa
